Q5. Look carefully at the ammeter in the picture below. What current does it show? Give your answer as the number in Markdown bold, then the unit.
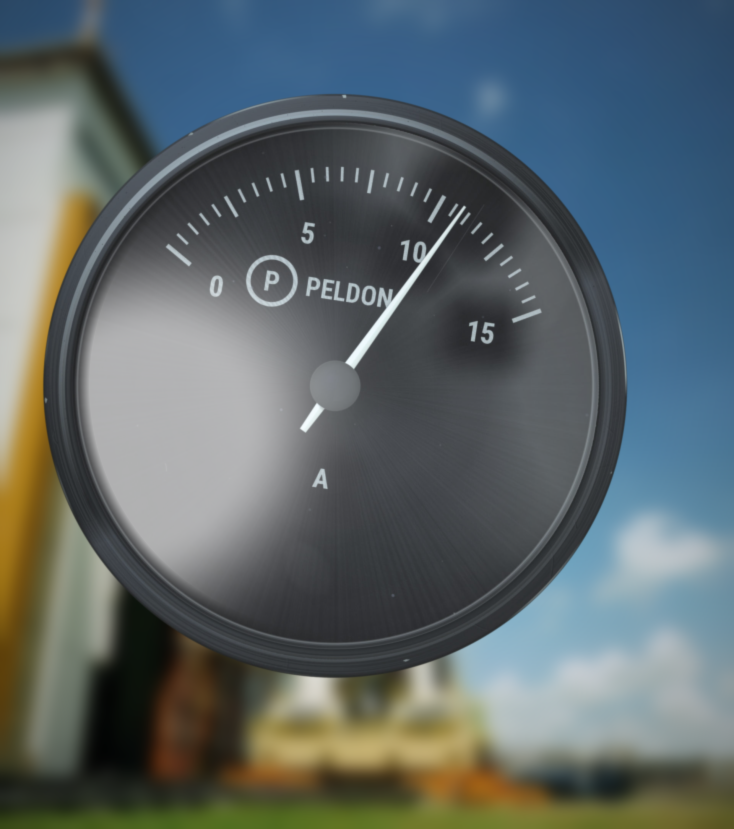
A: **10.75** A
